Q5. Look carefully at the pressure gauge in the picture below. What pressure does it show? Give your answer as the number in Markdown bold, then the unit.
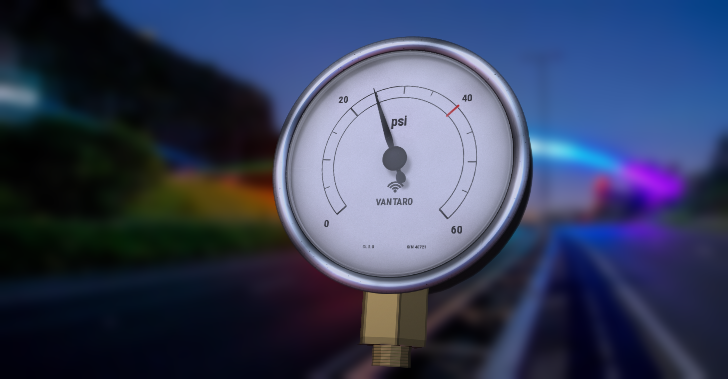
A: **25** psi
